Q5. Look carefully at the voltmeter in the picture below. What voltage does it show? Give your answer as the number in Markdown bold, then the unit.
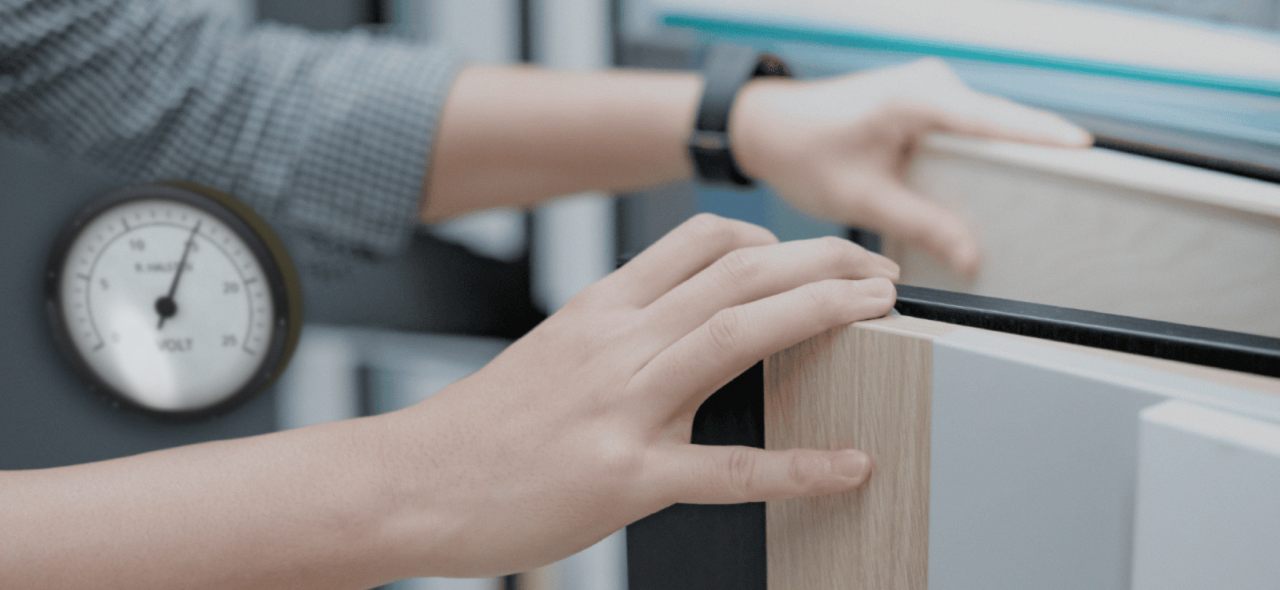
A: **15** V
